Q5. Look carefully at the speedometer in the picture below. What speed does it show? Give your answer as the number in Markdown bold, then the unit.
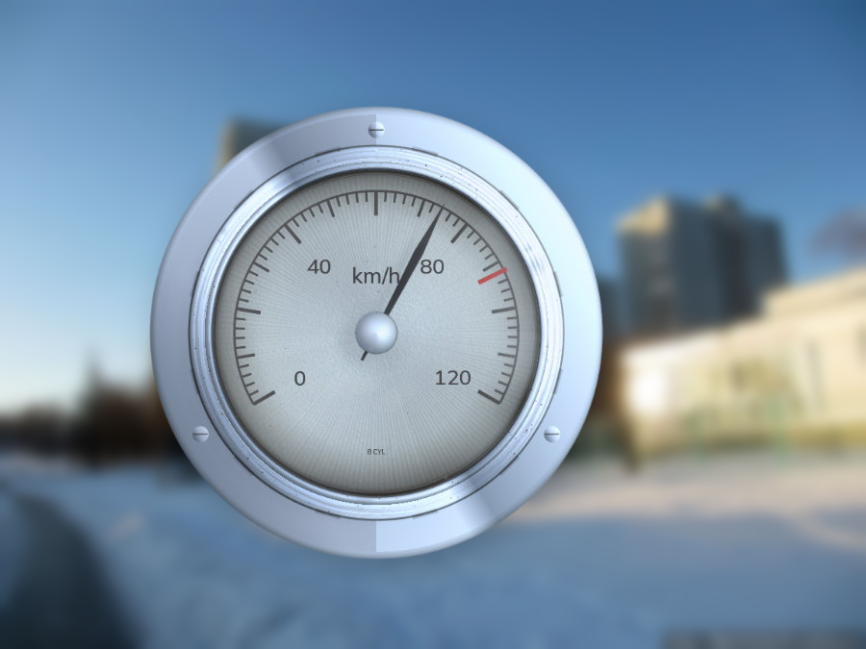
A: **74** km/h
